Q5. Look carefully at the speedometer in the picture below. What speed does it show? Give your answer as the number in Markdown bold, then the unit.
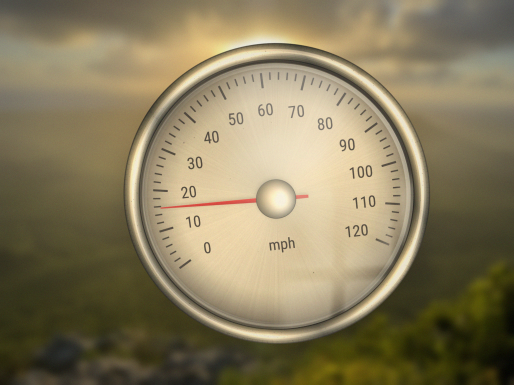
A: **16** mph
